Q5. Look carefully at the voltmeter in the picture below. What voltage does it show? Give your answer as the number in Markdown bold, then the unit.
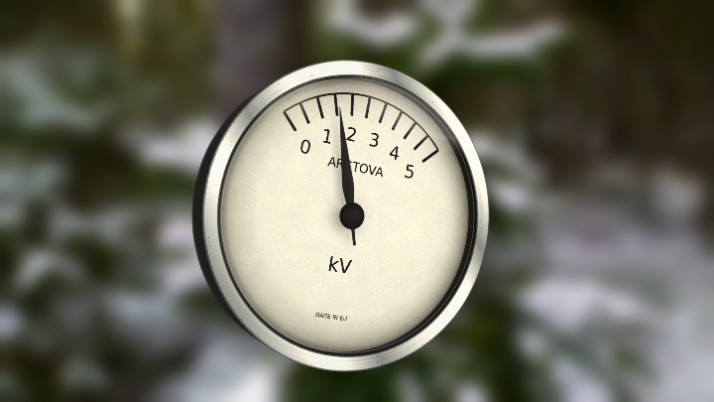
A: **1.5** kV
